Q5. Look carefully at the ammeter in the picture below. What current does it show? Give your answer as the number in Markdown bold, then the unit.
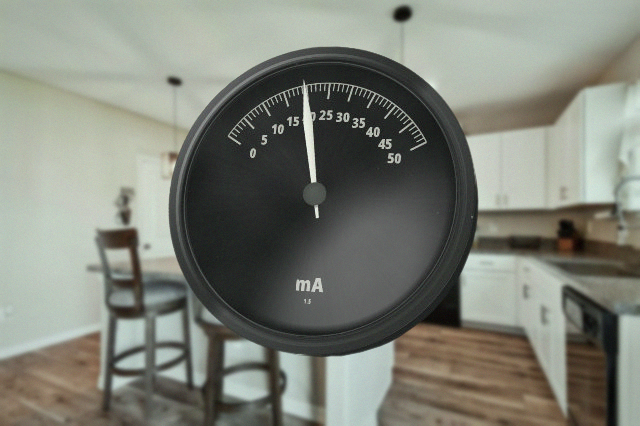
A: **20** mA
